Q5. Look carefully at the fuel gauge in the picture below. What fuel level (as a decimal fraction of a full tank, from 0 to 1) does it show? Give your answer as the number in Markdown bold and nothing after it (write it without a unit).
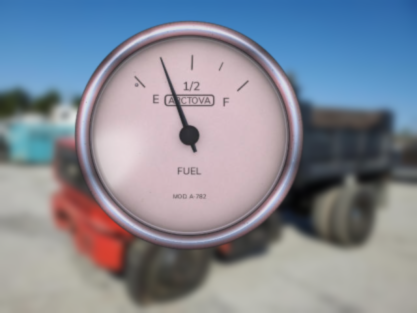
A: **0.25**
